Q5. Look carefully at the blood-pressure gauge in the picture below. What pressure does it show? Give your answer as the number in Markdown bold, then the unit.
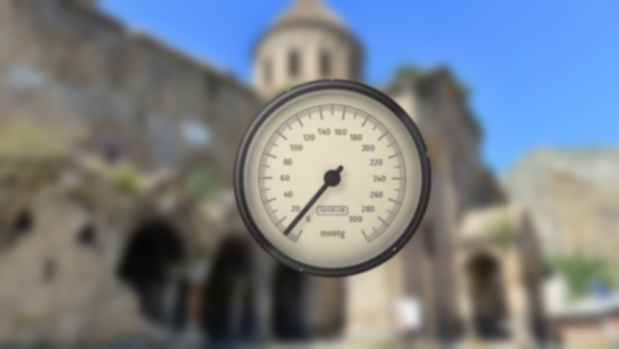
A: **10** mmHg
